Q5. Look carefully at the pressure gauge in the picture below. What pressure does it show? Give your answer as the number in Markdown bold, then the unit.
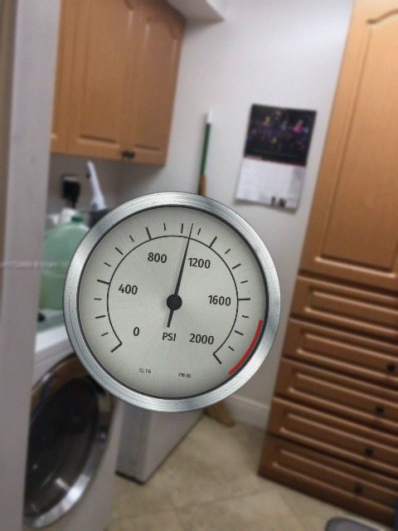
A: **1050** psi
